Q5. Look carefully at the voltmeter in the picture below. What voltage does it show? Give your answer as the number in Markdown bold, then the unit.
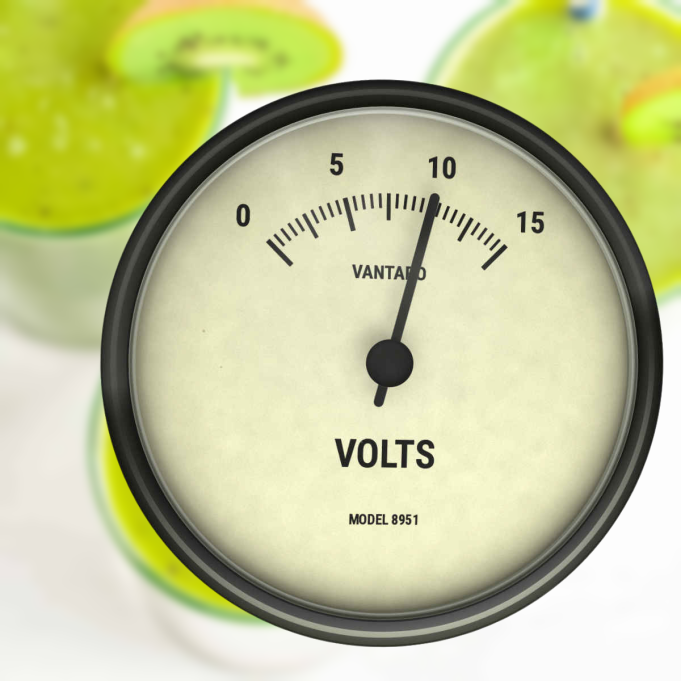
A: **10** V
